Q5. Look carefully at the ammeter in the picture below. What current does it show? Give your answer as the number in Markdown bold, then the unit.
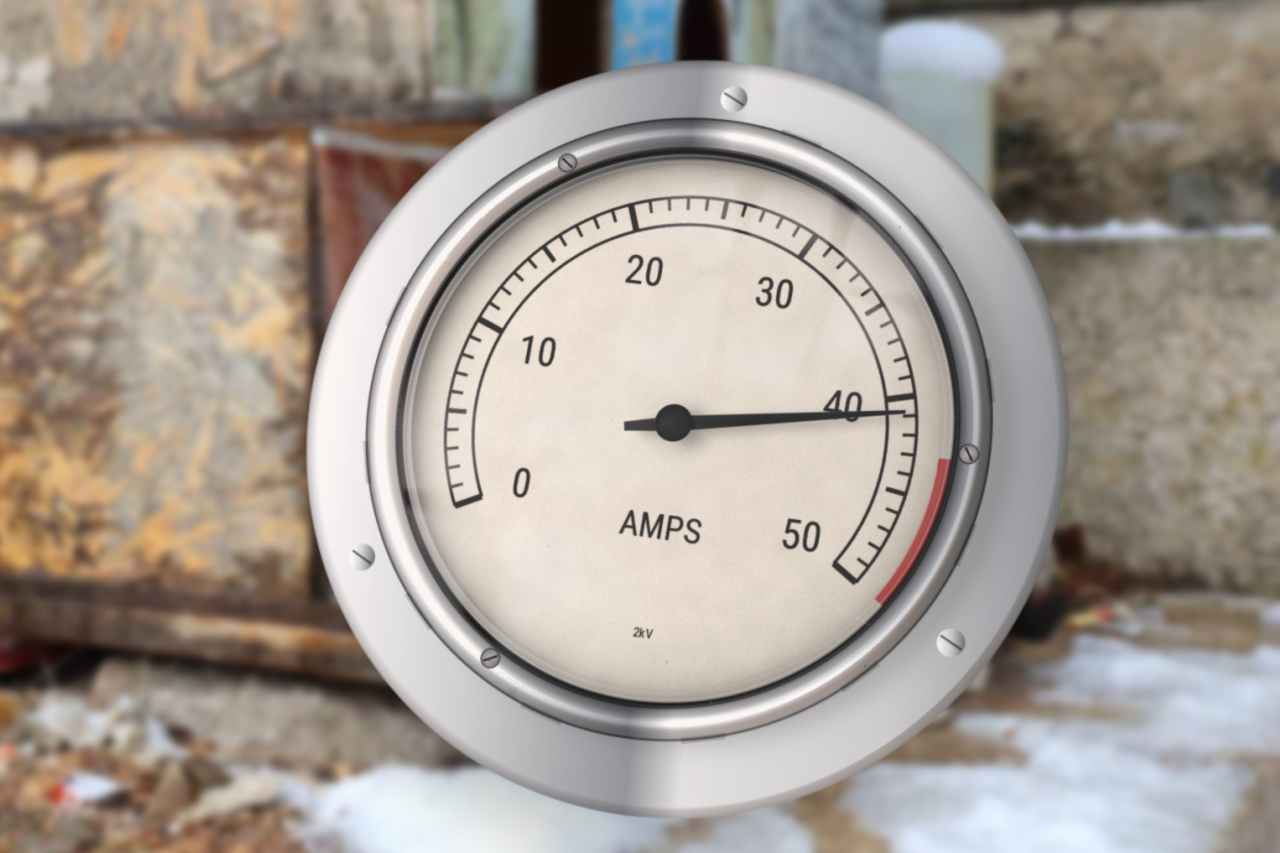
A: **41** A
